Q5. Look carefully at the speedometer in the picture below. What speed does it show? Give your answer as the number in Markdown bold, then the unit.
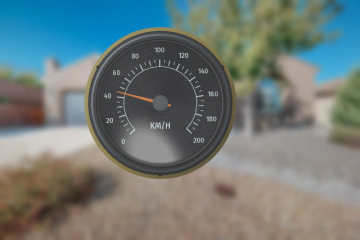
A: **45** km/h
